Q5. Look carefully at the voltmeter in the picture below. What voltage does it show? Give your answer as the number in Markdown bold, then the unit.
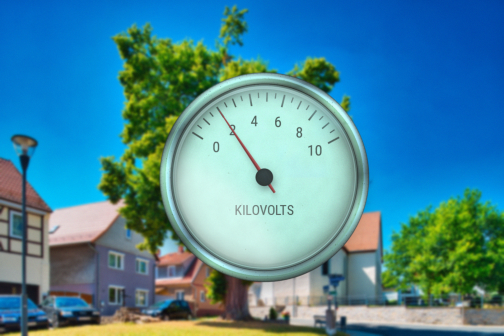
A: **2** kV
